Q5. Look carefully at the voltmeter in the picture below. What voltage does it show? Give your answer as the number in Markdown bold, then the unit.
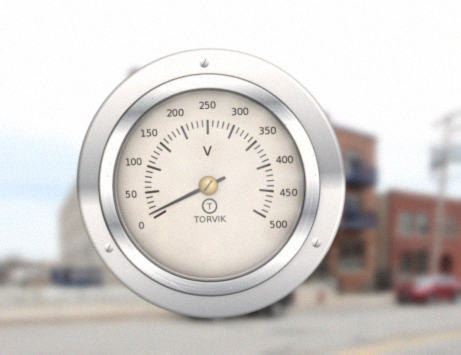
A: **10** V
